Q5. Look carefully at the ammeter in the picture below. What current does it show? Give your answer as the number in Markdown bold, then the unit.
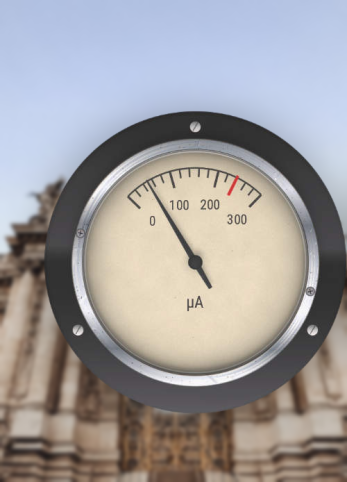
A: **50** µA
